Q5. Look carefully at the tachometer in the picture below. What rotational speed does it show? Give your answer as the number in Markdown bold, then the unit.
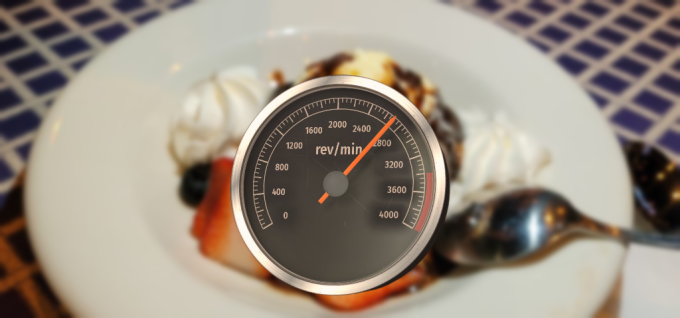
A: **2700** rpm
